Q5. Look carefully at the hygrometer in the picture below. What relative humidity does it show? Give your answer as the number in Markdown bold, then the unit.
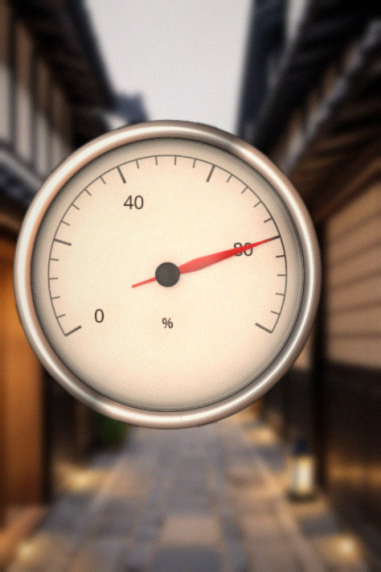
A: **80** %
